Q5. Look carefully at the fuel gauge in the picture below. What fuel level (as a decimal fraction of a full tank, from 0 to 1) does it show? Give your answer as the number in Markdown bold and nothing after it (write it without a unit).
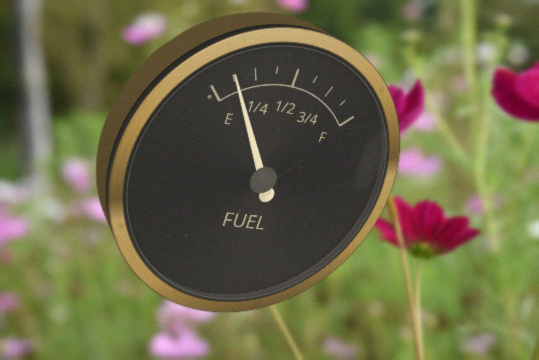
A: **0.125**
